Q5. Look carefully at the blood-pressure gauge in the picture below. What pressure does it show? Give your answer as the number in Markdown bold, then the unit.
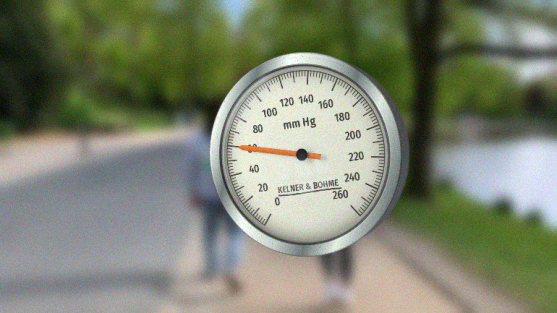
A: **60** mmHg
